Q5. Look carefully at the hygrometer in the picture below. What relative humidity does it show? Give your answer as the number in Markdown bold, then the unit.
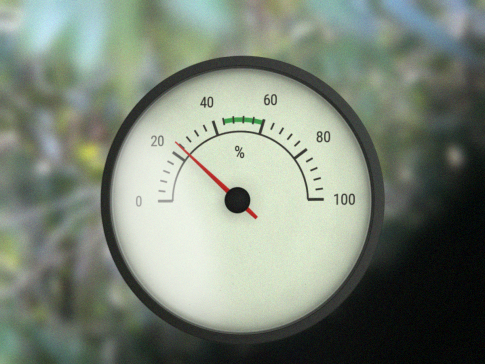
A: **24** %
